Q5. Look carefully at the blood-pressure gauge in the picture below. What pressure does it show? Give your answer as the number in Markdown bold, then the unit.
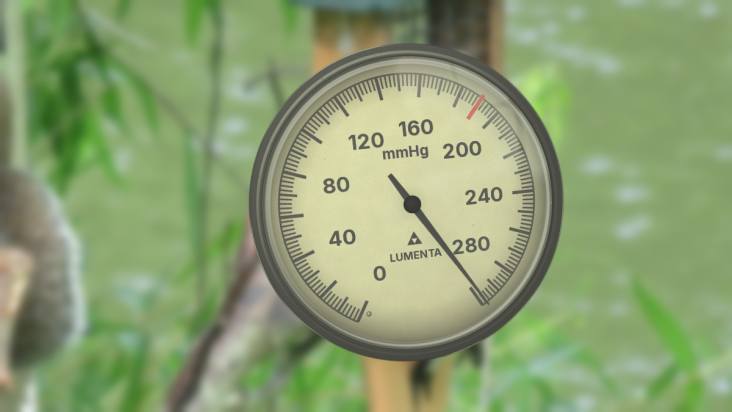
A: **298** mmHg
